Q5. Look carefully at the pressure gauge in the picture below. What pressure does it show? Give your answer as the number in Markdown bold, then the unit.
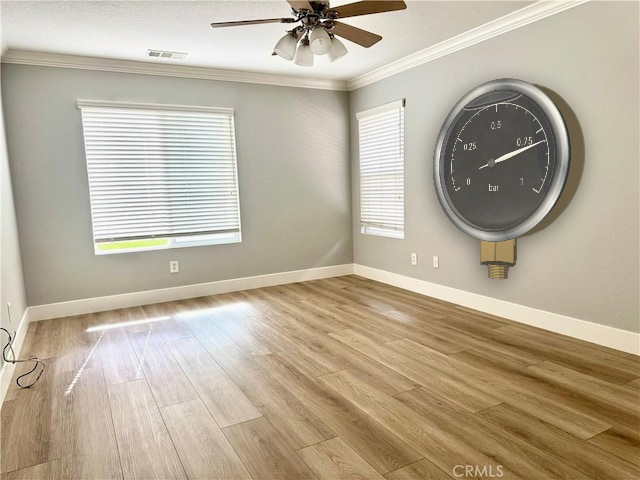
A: **0.8** bar
